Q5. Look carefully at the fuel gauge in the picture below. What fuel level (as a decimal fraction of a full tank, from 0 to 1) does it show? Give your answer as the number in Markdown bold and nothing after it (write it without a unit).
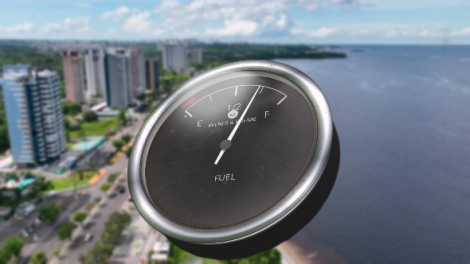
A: **0.75**
